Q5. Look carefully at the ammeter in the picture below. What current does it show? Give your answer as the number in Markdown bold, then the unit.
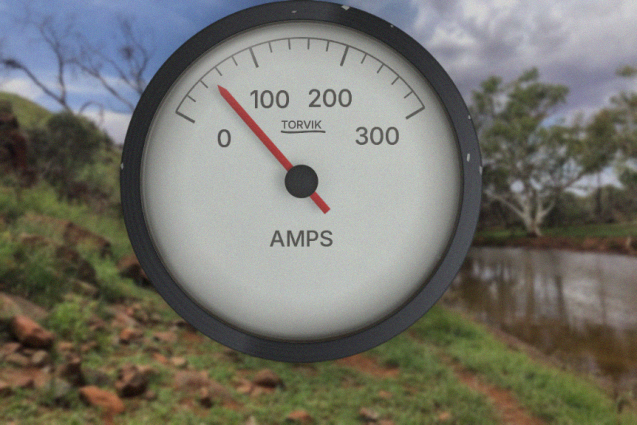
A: **50** A
